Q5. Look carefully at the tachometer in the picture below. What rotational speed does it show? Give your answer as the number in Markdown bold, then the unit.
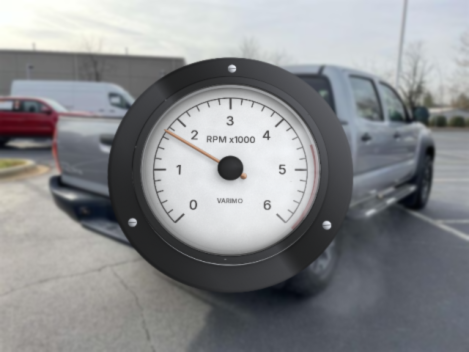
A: **1700** rpm
